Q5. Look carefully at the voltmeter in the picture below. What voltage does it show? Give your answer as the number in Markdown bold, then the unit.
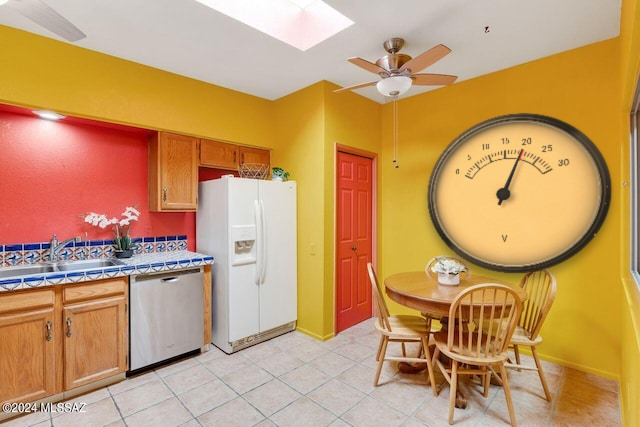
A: **20** V
